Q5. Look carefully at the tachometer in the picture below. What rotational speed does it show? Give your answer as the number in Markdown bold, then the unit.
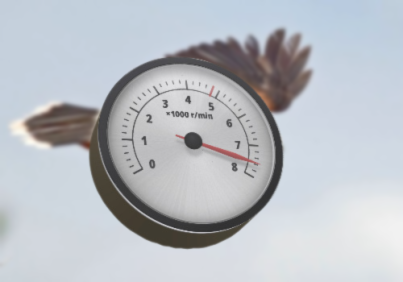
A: **7600** rpm
